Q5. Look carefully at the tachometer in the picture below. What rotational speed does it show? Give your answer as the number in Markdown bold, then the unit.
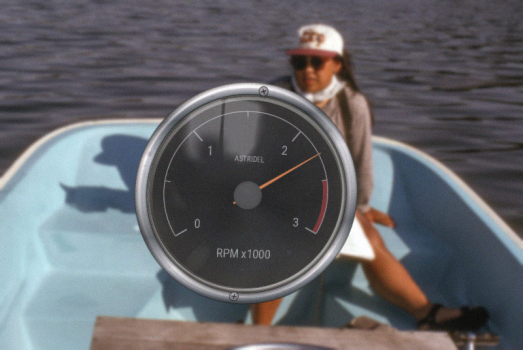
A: **2250** rpm
